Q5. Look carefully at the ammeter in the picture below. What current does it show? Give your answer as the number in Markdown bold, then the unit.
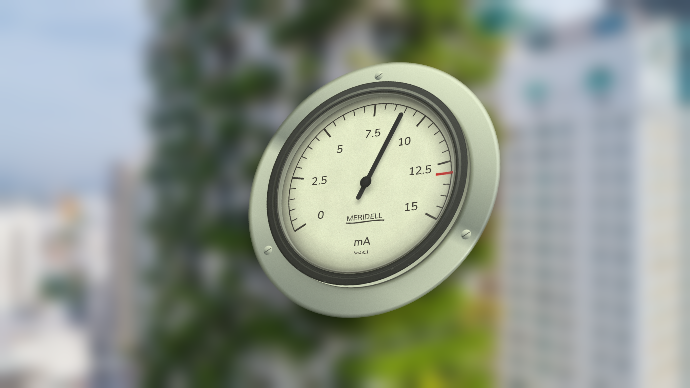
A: **9** mA
